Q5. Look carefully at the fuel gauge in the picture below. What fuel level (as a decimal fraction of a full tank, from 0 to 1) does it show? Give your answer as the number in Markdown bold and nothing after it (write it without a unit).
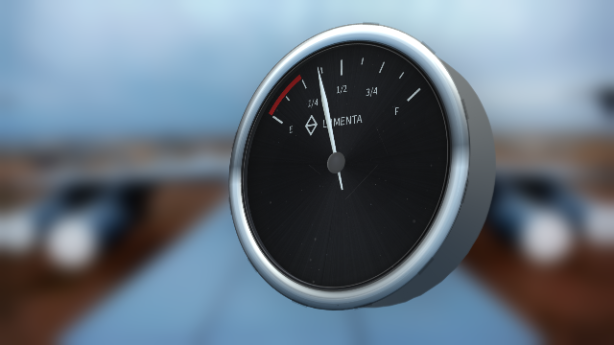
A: **0.375**
